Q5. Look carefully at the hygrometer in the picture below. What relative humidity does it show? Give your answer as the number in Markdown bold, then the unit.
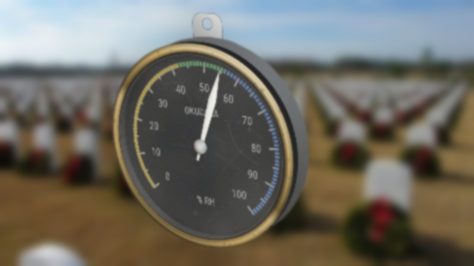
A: **55** %
